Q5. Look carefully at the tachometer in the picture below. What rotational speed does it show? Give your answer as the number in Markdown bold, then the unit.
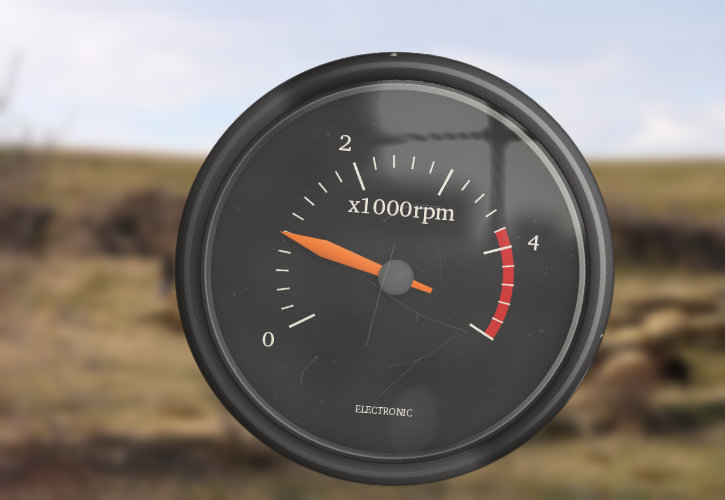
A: **1000** rpm
